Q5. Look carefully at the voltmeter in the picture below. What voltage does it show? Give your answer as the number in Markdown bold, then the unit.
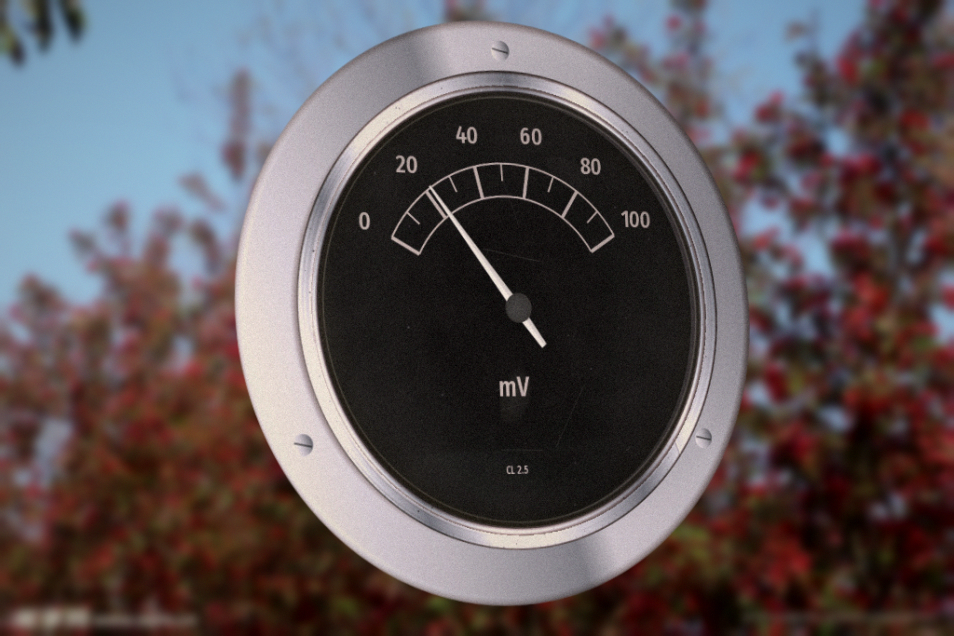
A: **20** mV
